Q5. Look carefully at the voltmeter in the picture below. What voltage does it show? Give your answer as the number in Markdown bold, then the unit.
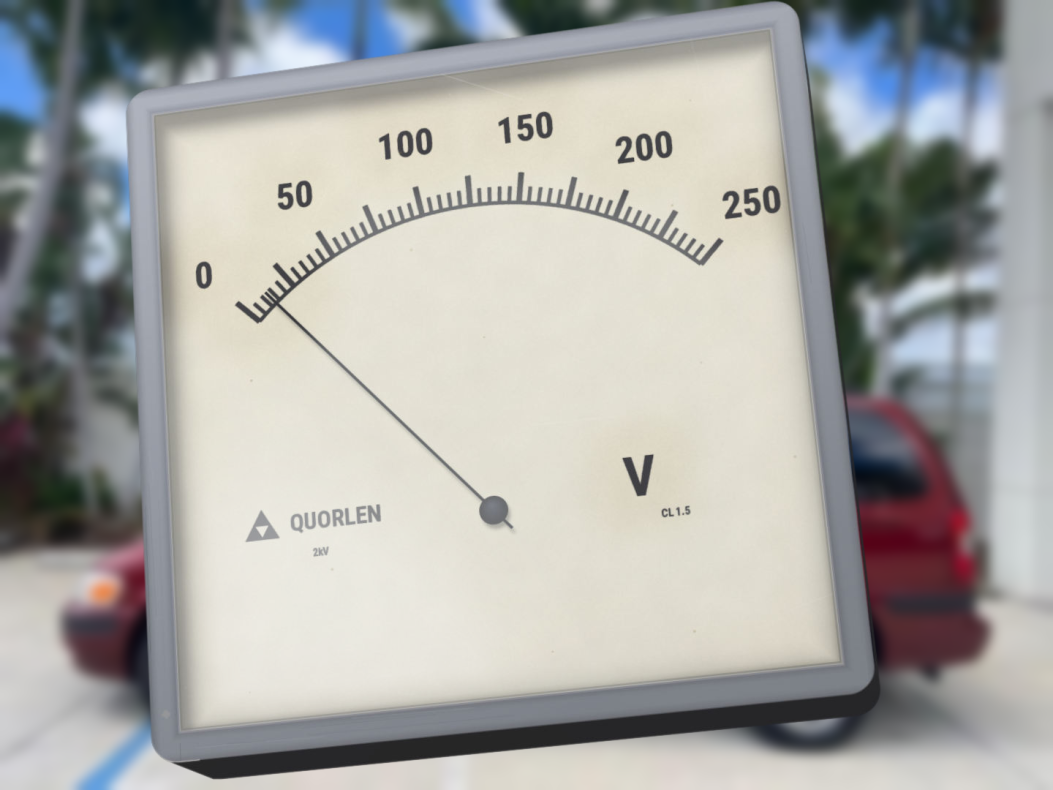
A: **12.5** V
